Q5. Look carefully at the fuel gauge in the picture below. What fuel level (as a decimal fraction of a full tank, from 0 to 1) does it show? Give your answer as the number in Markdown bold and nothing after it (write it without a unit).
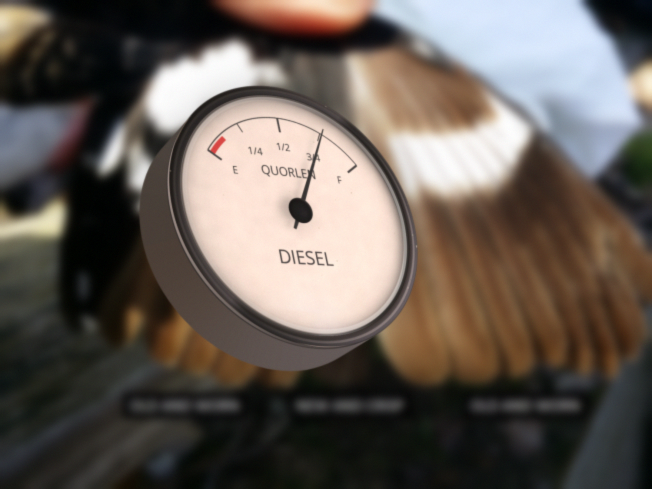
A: **0.75**
